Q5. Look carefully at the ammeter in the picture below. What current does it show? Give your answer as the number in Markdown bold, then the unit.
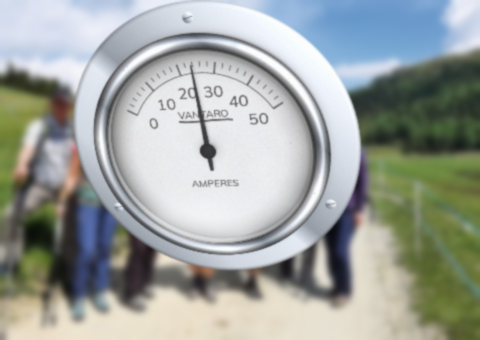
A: **24** A
